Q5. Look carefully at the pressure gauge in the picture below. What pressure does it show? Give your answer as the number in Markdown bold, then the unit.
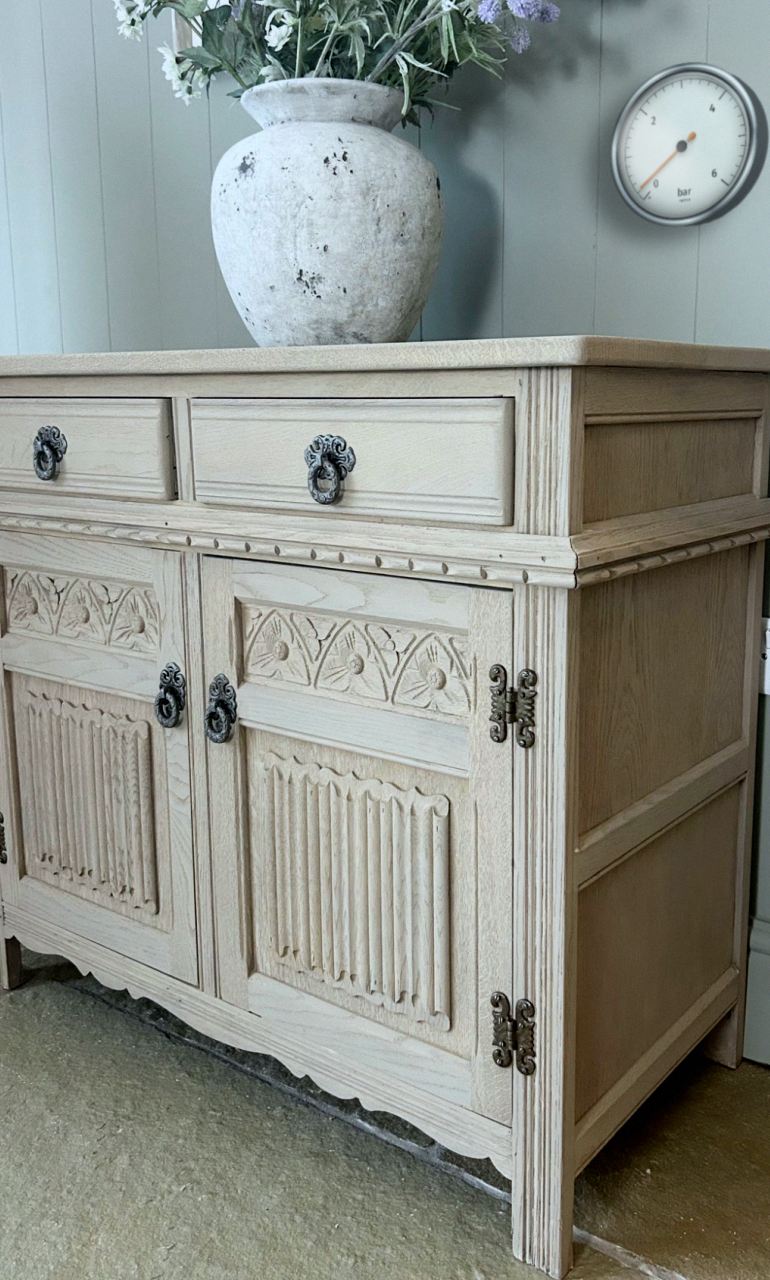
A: **0.2** bar
